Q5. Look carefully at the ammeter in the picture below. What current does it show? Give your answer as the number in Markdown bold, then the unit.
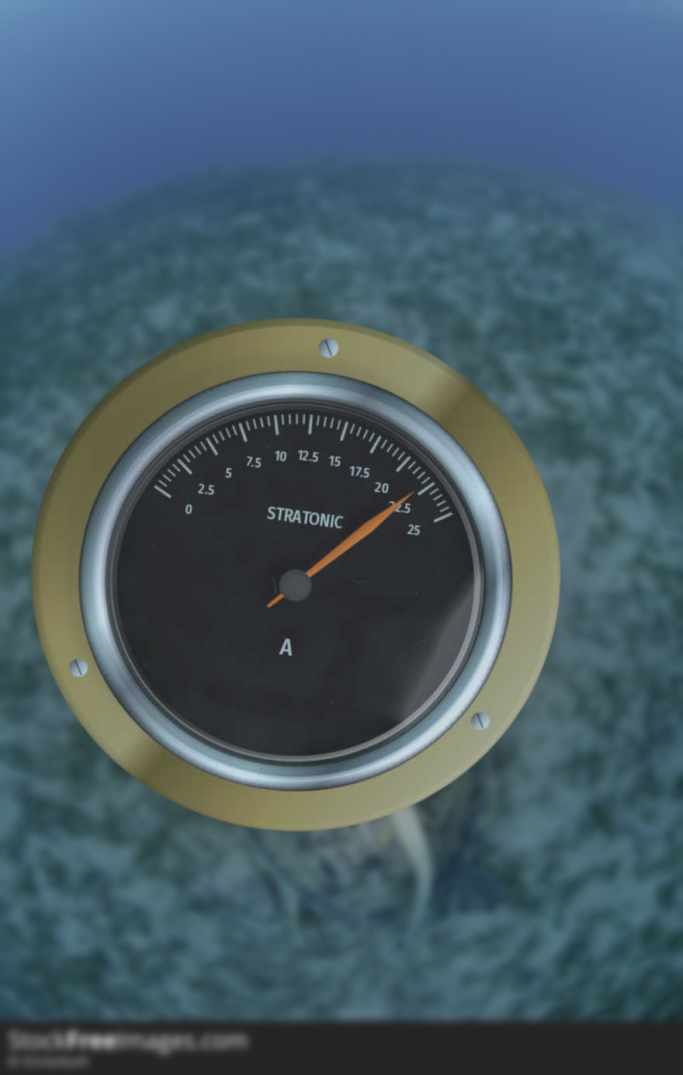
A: **22** A
